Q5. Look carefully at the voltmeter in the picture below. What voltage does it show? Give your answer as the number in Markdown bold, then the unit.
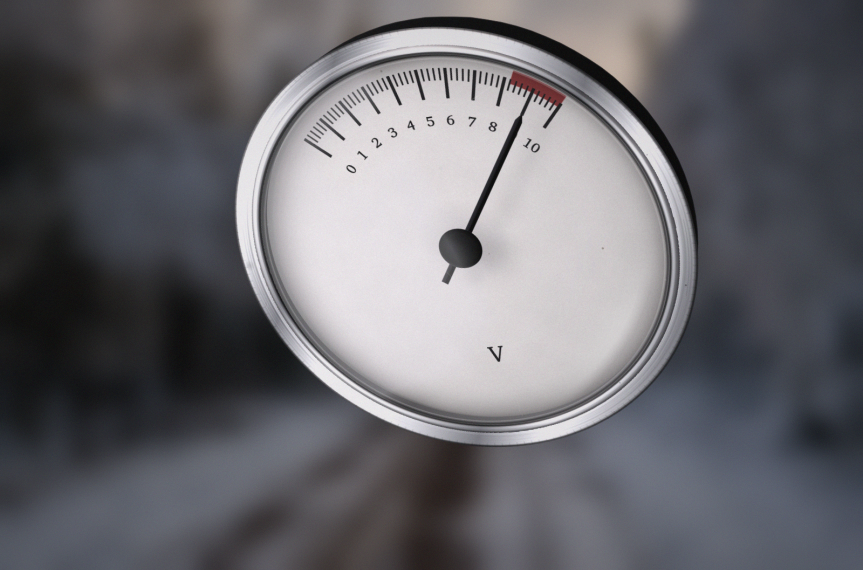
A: **9** V
